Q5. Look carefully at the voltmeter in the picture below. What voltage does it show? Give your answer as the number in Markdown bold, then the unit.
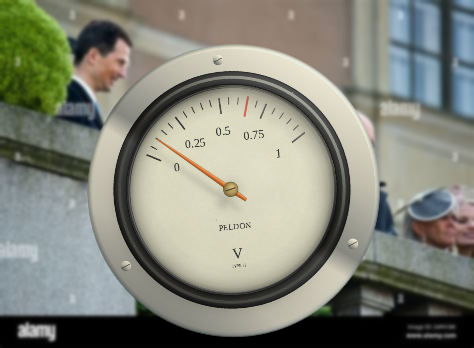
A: **0.1** V
